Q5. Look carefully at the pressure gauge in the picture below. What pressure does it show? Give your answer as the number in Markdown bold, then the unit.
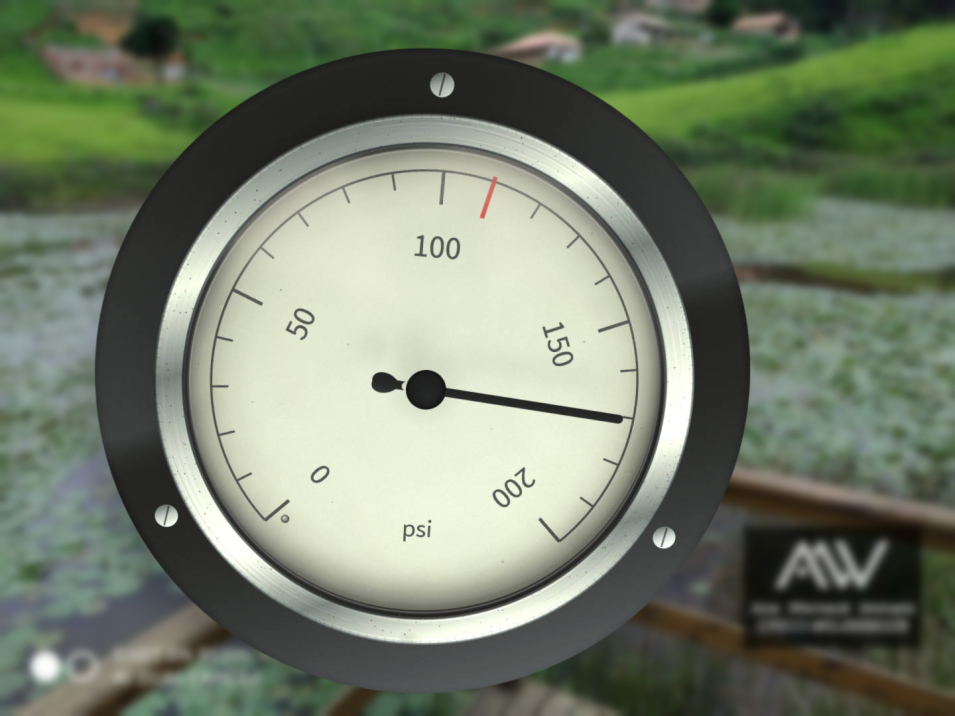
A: **170** psi
